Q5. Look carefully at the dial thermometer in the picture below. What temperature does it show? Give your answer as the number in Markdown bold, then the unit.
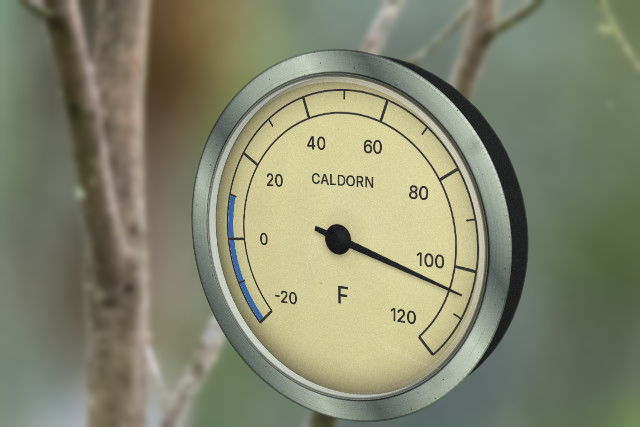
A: **105** °F
